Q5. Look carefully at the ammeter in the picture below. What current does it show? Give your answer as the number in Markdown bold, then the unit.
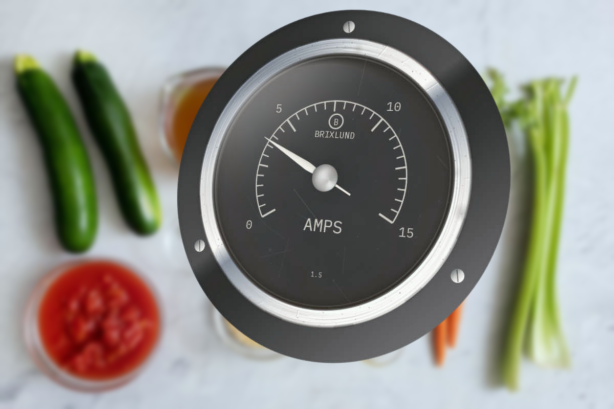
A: **3.75** A
